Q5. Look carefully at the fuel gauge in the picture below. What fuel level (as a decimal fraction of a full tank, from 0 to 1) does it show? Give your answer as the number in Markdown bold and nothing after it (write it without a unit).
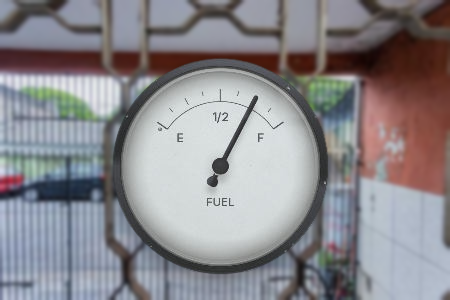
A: **0.75**
